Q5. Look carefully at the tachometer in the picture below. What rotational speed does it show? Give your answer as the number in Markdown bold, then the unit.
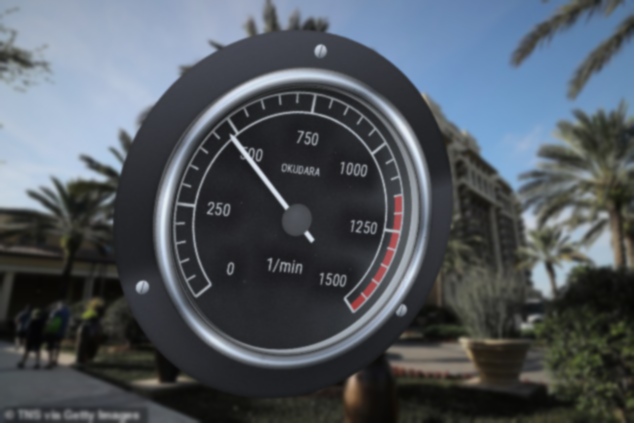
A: **475** rpm
